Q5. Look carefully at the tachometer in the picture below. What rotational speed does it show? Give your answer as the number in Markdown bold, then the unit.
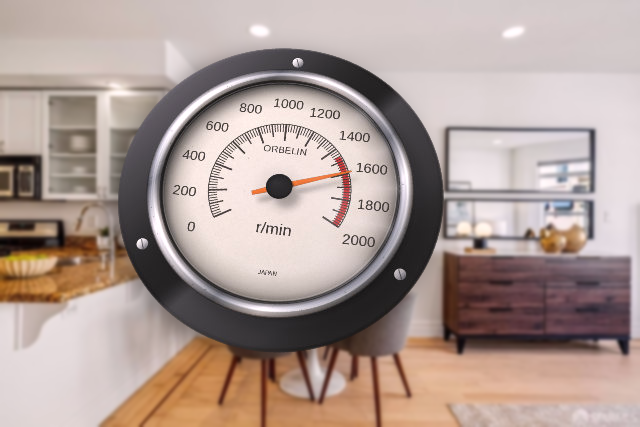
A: **1600** rpm
